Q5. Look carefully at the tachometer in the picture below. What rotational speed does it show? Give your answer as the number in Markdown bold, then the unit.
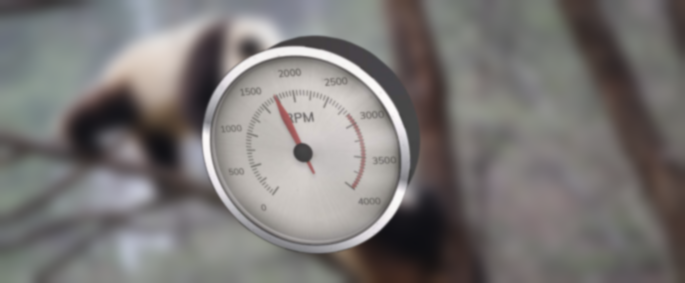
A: **1750** rpm
